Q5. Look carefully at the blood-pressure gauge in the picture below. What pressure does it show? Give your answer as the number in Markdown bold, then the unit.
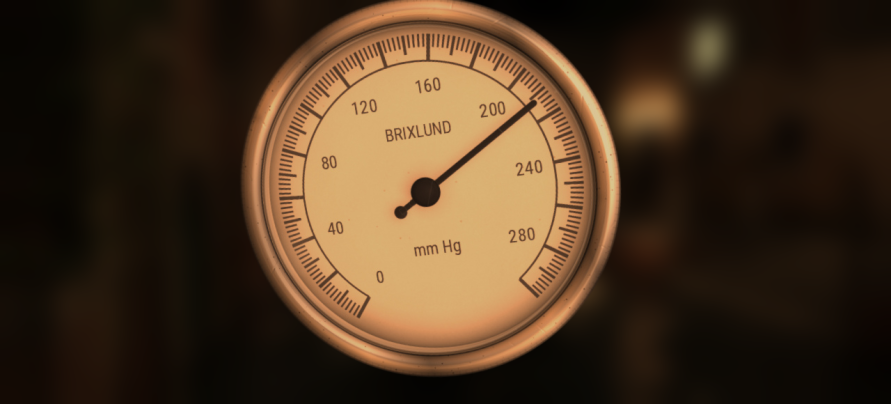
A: **212** mmHg
